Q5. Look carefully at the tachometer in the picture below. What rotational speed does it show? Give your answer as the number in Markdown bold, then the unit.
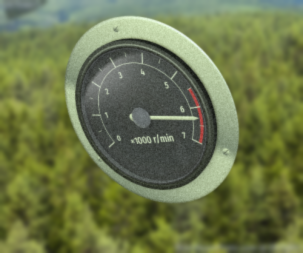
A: **6250** rpm
